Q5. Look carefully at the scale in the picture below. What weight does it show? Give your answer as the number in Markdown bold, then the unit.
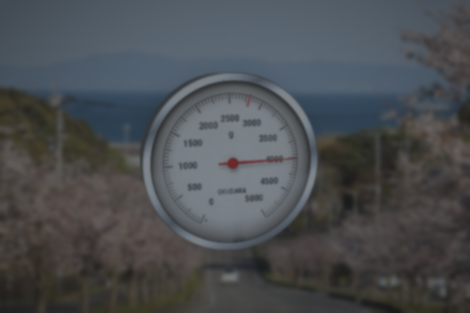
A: **4000** g
